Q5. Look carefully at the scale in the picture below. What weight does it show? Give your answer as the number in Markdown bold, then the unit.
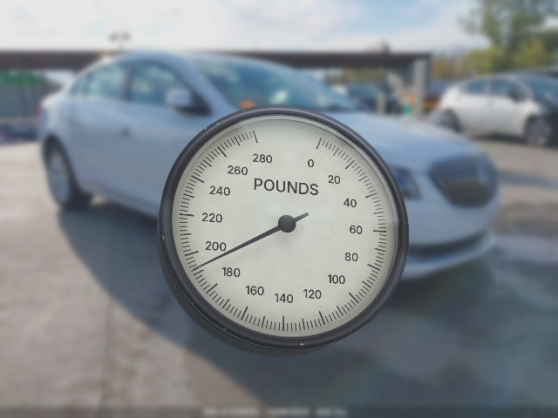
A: **192** lb
